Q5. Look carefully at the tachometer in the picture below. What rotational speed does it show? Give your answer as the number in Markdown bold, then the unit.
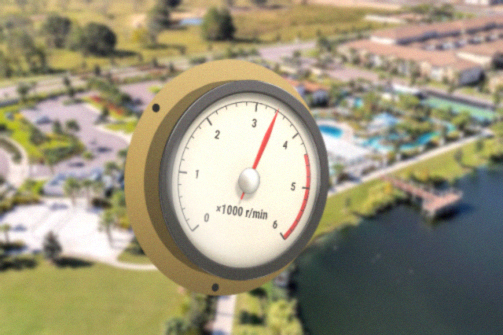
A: **3400** rpm
